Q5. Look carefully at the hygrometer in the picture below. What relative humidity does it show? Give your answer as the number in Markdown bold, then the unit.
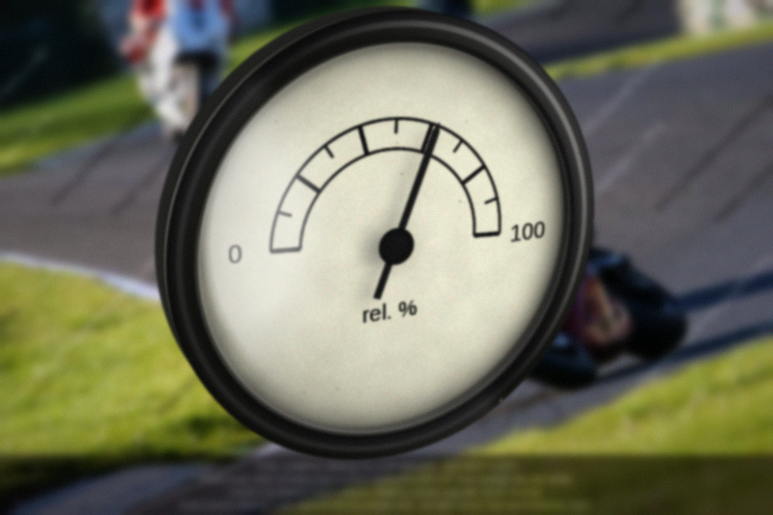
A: **60** %
